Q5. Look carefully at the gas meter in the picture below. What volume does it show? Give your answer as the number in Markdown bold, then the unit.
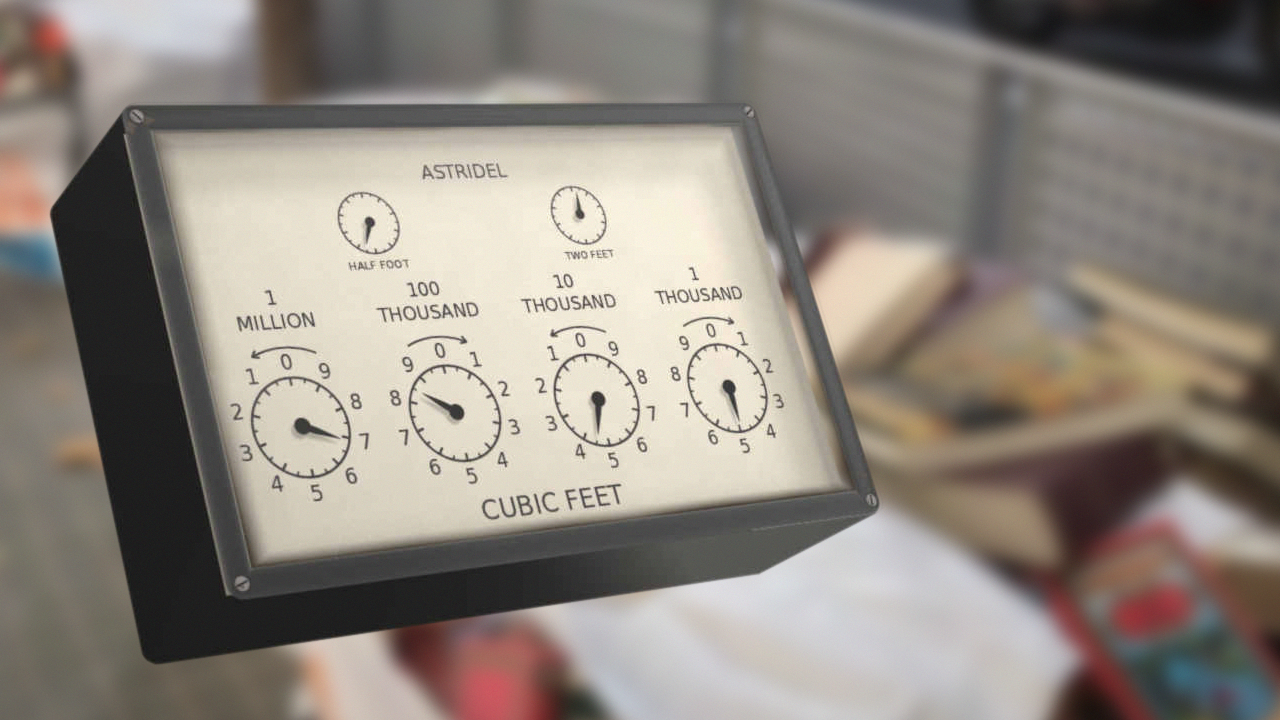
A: **684500** ft³
